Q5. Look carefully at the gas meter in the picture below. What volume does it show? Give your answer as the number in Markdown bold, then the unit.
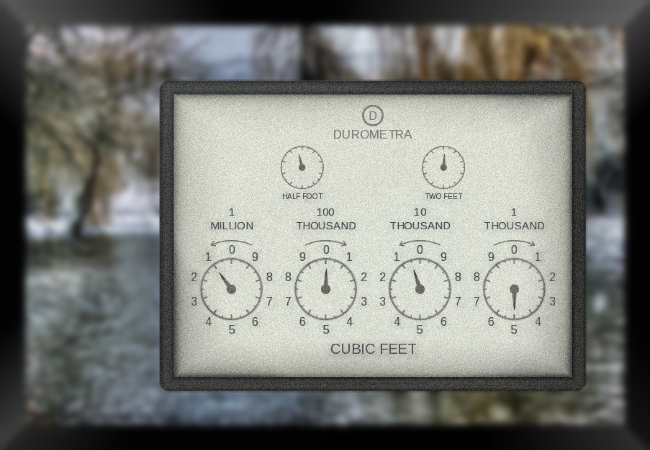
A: **100500** ft³
